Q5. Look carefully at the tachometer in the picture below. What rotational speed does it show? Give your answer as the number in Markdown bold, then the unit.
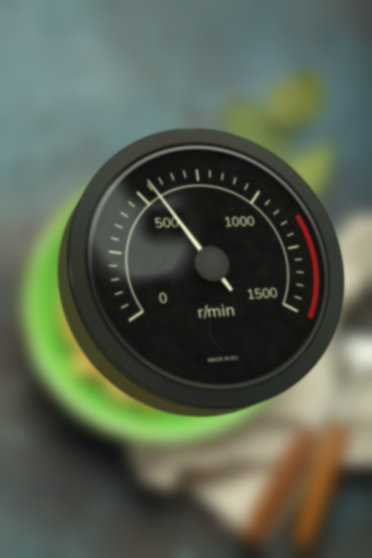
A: **550** rpm
